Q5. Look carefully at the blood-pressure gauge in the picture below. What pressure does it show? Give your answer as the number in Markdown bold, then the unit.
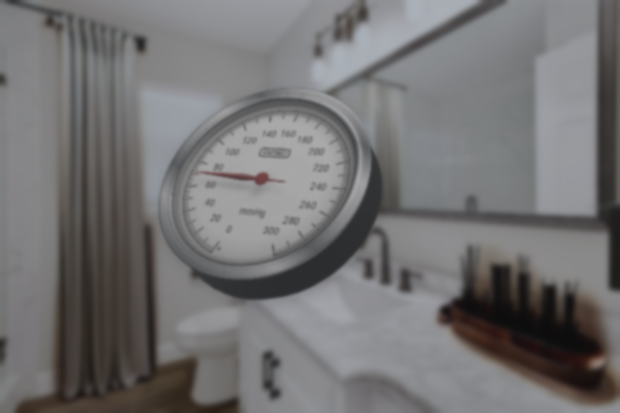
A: **70** mmHg
